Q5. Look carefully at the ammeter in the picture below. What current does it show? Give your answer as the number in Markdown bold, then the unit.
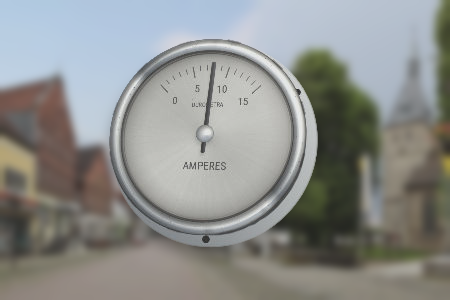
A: **8** A
